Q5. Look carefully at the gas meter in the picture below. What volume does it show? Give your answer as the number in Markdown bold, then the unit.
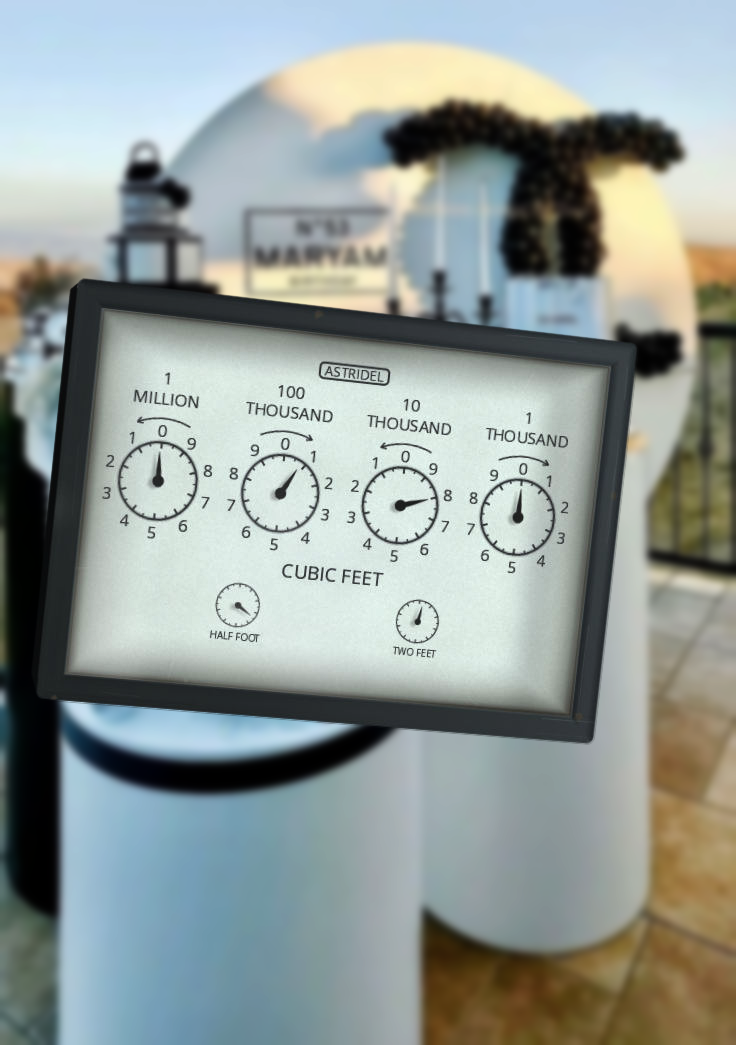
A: **8000** ft³
